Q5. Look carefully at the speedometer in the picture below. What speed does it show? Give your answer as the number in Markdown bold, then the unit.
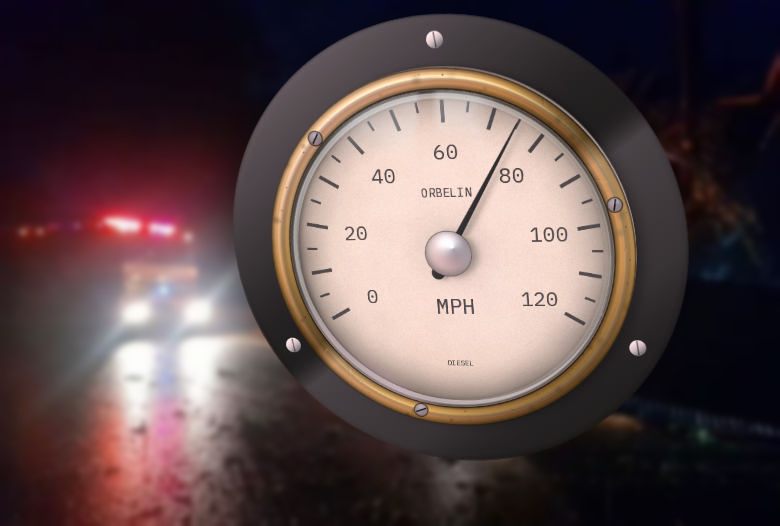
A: **75** mph
